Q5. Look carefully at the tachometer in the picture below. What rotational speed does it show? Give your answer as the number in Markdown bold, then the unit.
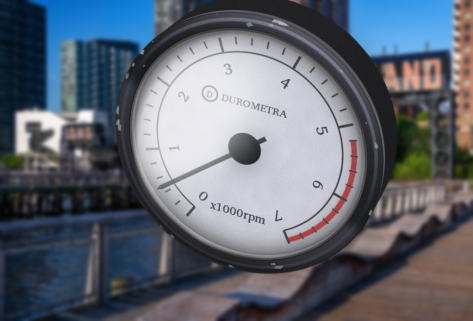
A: **500** rpm
